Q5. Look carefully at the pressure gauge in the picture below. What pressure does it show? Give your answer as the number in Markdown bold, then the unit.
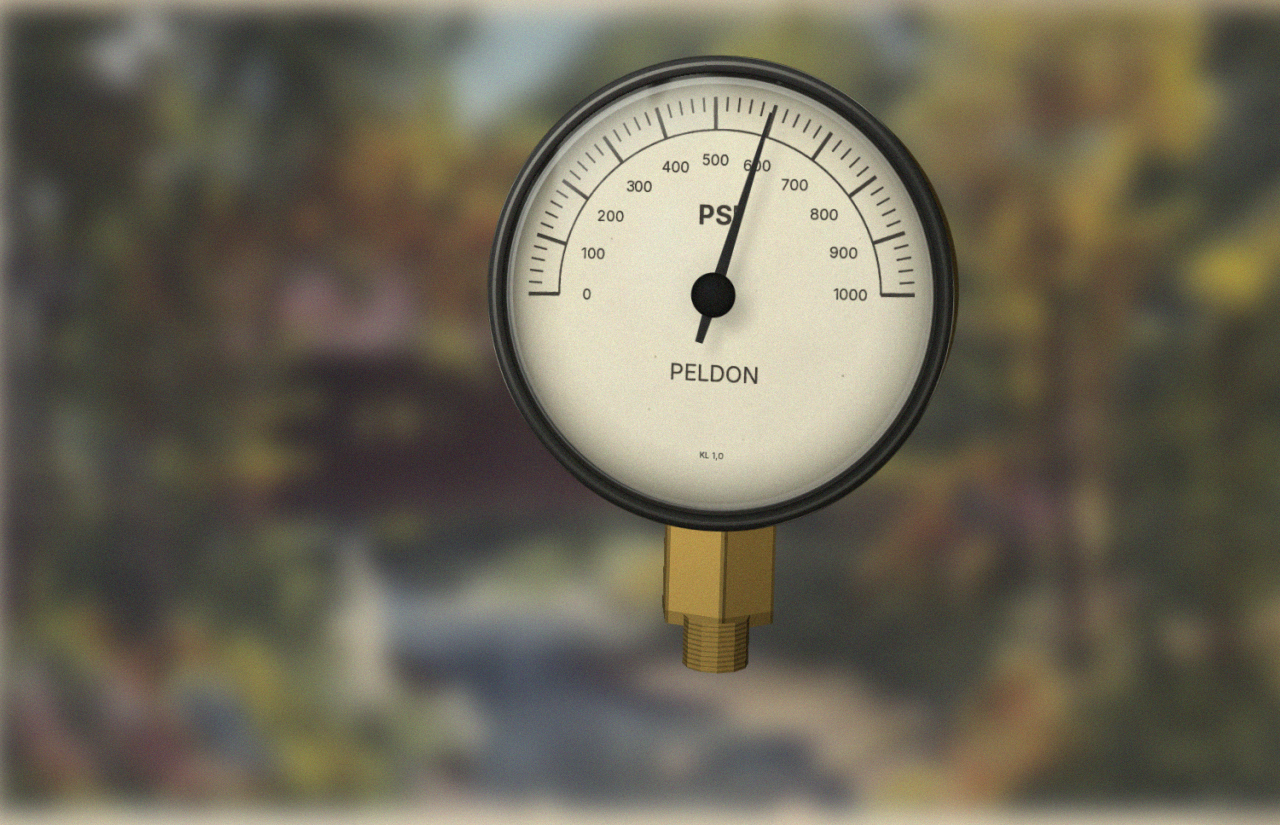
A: **600** psi
